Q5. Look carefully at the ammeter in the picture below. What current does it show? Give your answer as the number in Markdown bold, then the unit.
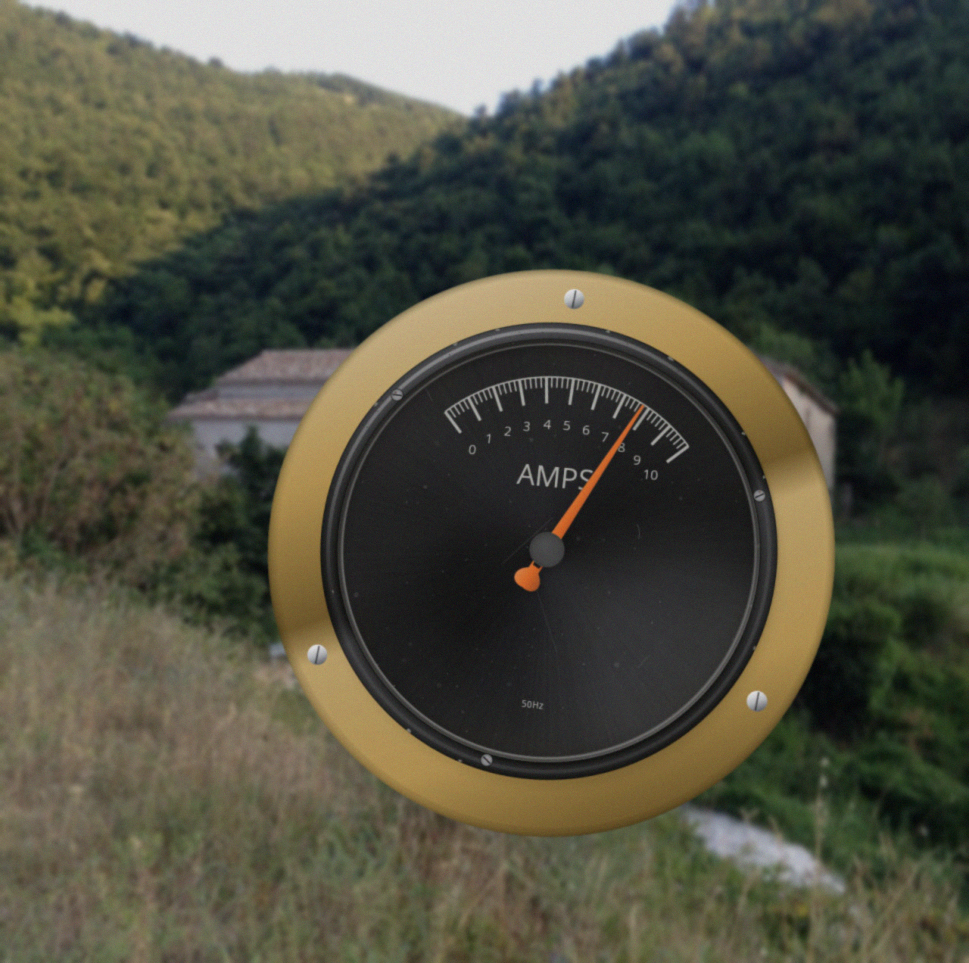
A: **7.8** A
